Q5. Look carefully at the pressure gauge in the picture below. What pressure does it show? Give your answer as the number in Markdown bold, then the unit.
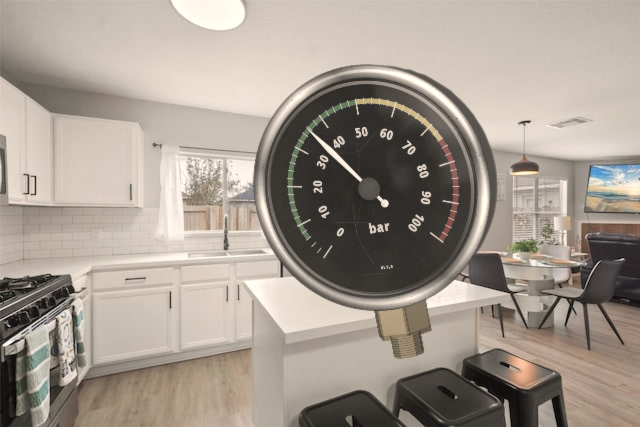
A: **36** bar
